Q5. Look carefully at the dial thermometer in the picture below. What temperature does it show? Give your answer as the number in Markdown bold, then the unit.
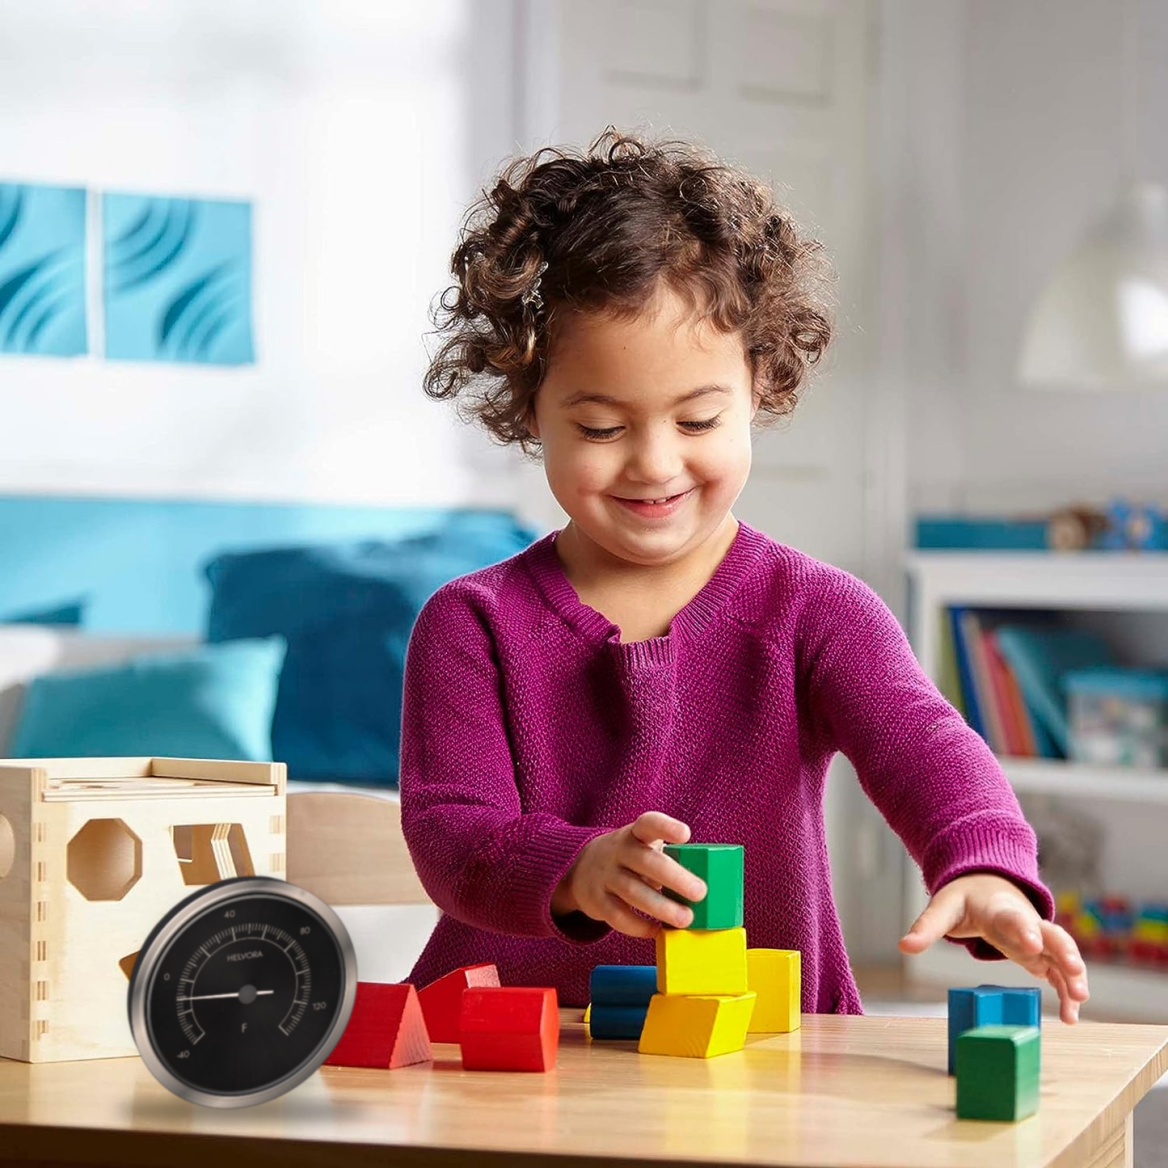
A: **-10** °F
